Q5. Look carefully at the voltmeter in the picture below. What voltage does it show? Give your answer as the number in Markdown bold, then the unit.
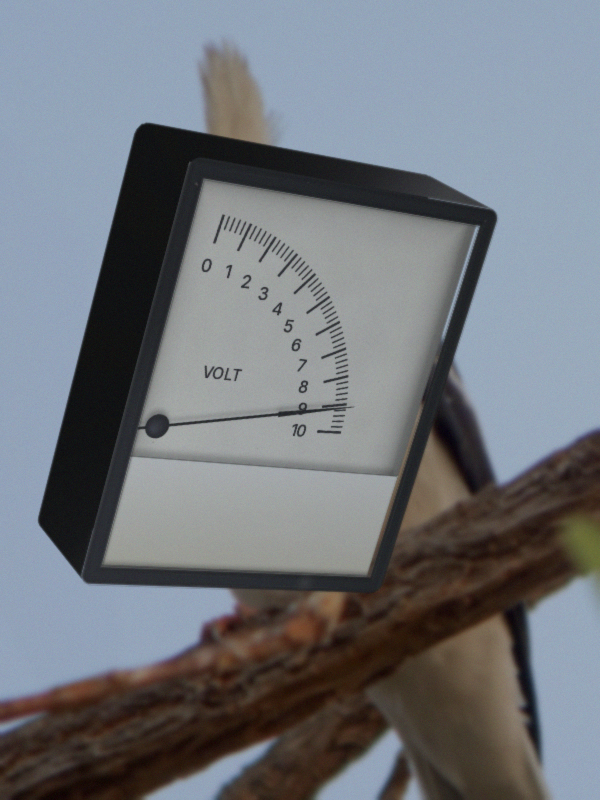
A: **9** V
